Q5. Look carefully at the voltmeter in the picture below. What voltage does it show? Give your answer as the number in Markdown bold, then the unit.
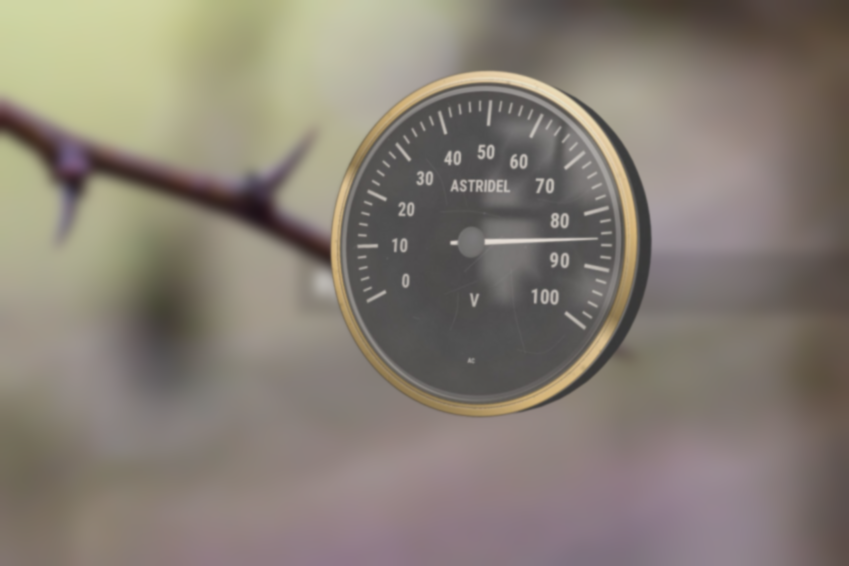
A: **85** V
